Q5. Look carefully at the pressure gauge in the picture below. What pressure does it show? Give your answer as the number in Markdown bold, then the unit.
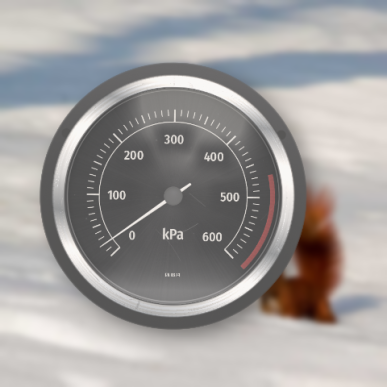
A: **20** kPa
